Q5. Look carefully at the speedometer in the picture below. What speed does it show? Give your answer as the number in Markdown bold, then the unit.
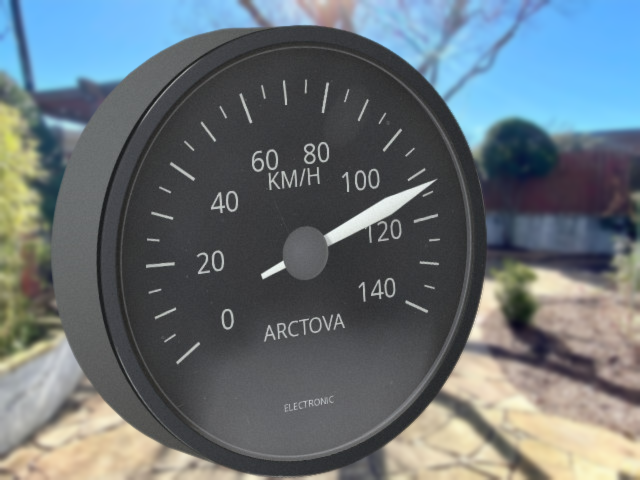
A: **112.5** km/h
